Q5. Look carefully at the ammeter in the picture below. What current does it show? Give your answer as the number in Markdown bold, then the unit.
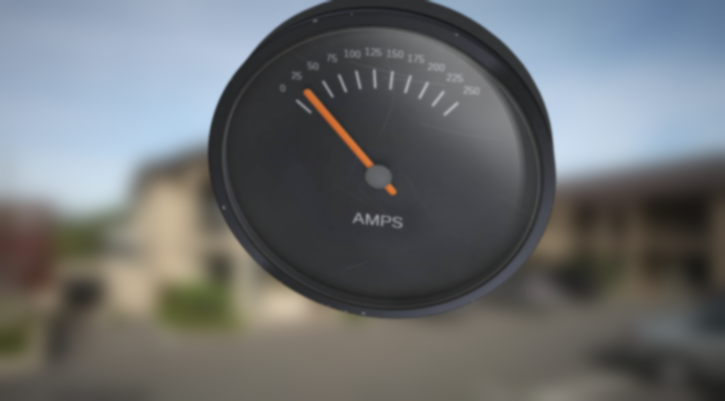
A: **25** A
